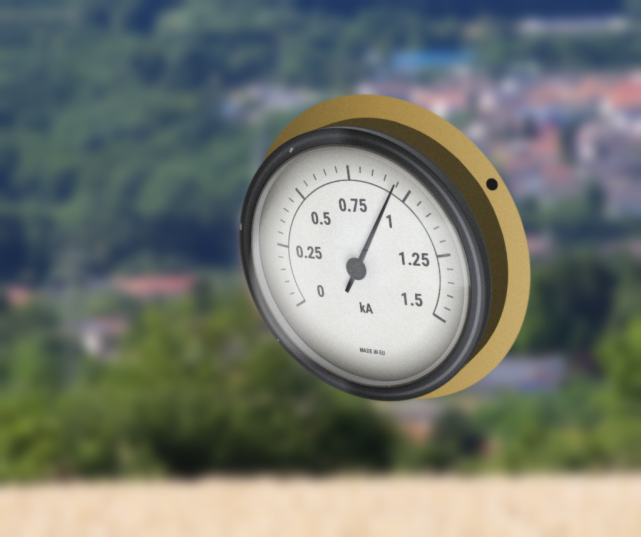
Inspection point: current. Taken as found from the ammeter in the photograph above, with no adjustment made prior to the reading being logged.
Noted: 0.95 kA
